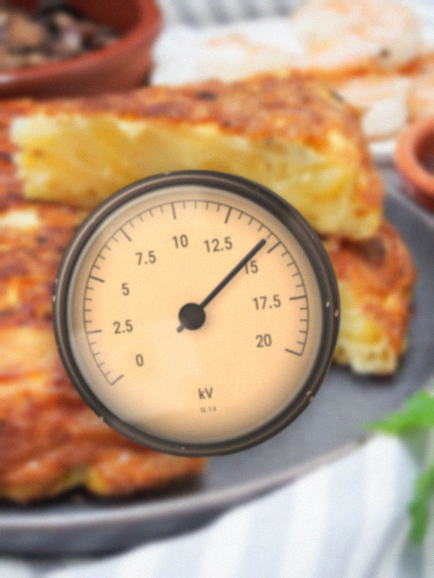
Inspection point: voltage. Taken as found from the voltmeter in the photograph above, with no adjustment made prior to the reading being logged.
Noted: 14.5 kV
